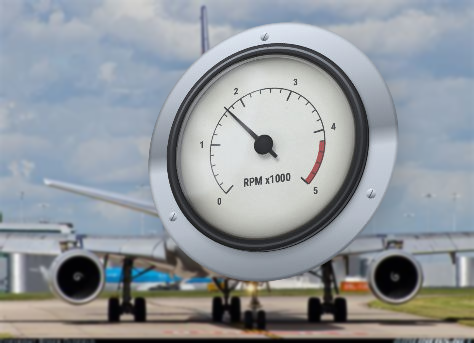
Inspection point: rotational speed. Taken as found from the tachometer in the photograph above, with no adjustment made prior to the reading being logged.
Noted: 1700 rpm
